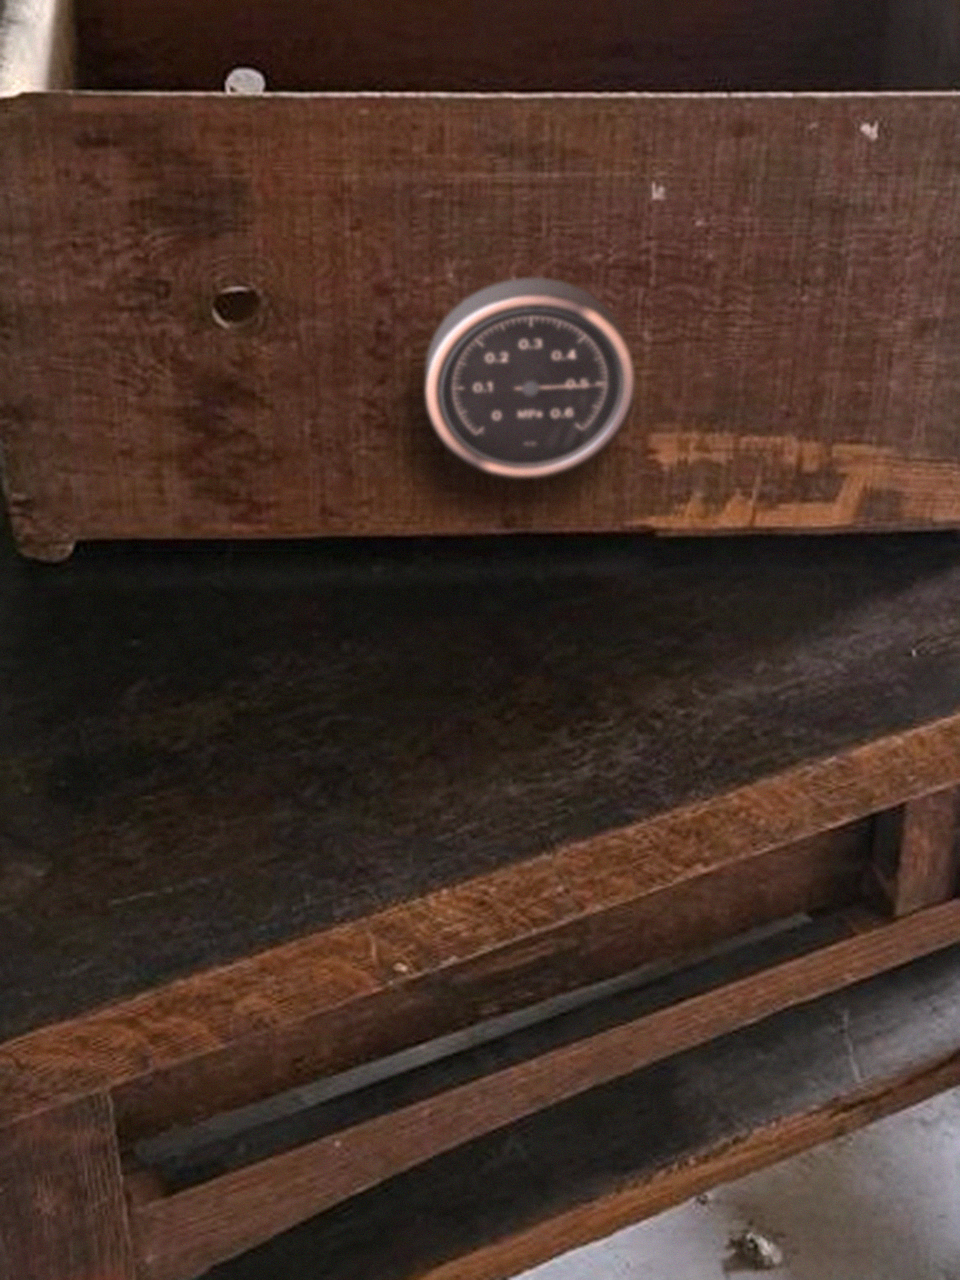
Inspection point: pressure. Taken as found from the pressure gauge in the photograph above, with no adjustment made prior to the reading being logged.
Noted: 0.5 MPa
